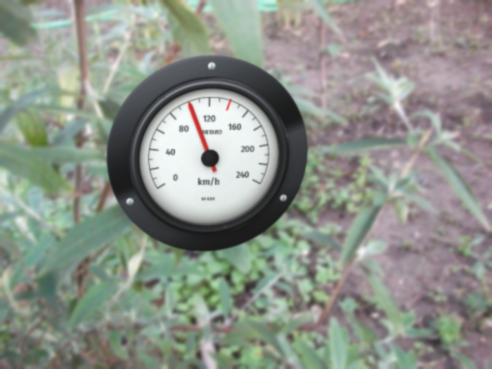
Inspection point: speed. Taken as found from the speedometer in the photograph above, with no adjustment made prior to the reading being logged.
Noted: 100 km/h
